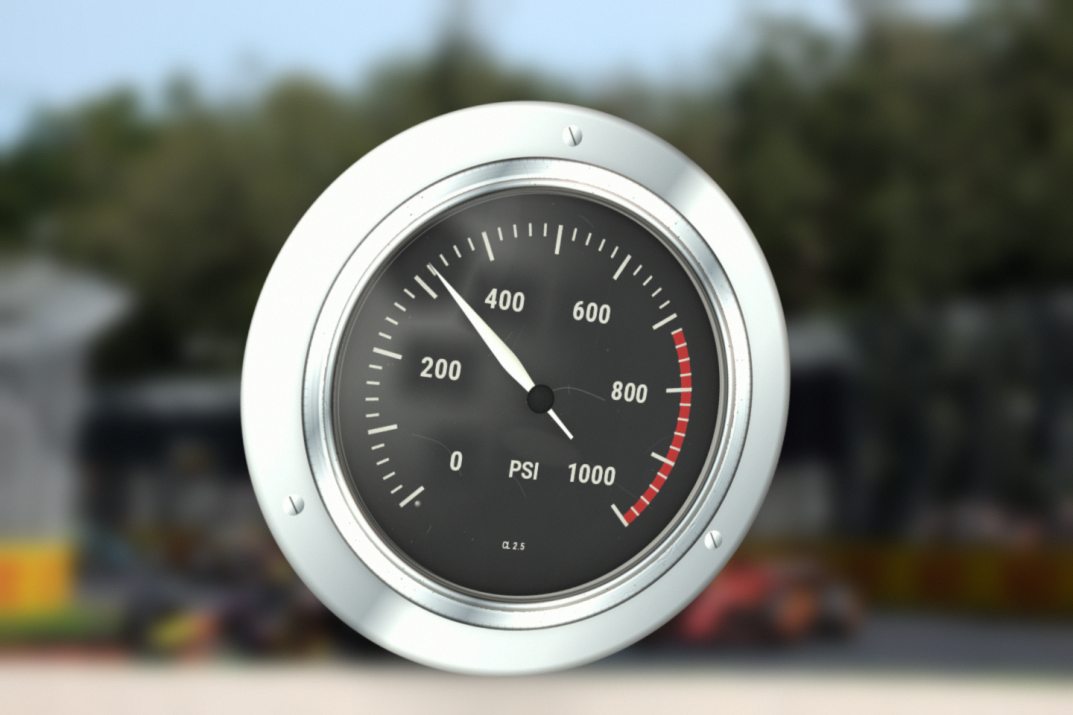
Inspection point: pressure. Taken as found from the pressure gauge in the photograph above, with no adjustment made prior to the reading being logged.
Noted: 320 psi
